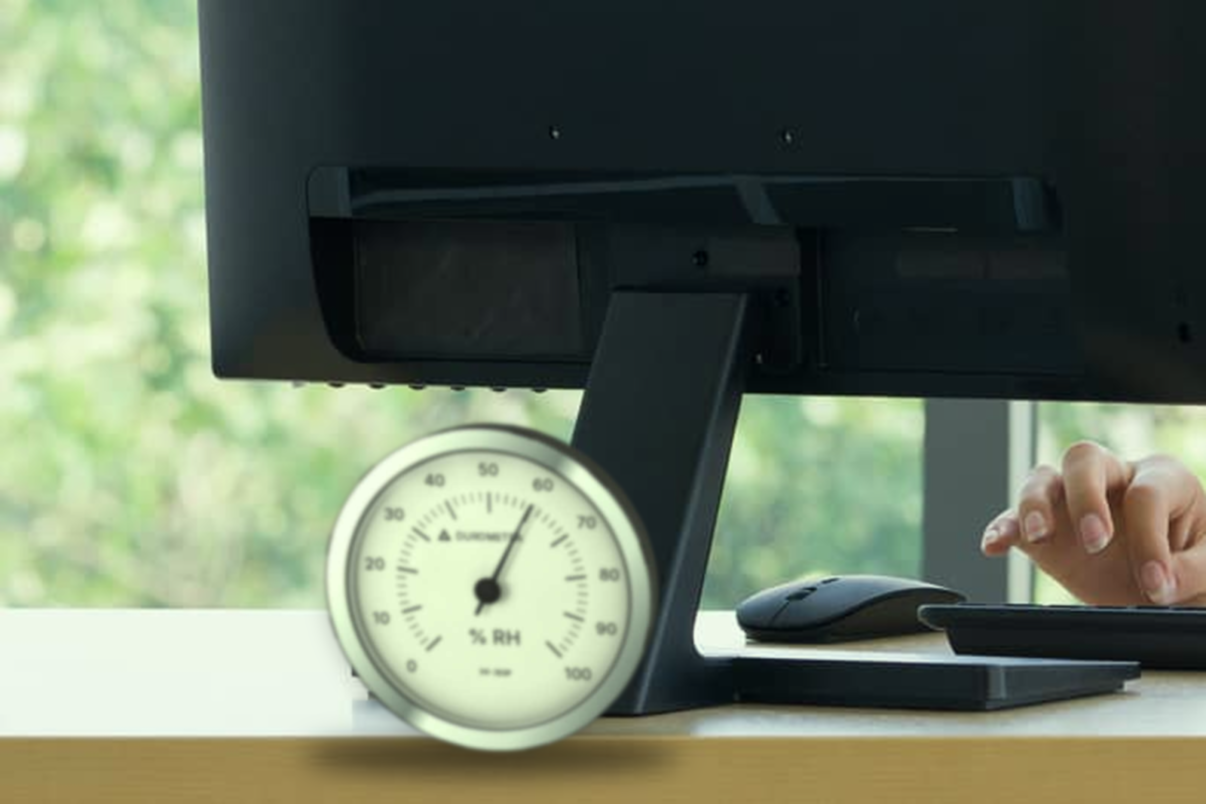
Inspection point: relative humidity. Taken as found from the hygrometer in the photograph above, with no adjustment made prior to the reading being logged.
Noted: 60 %
